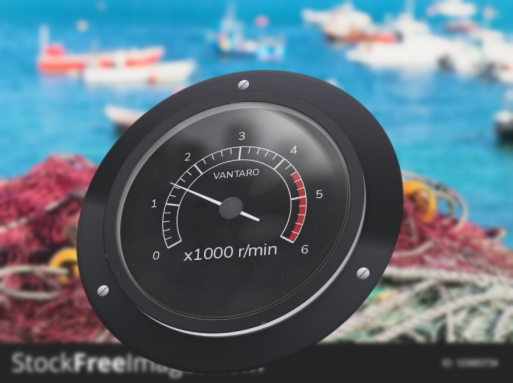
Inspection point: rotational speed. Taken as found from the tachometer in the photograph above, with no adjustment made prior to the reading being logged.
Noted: 1400 rpm
